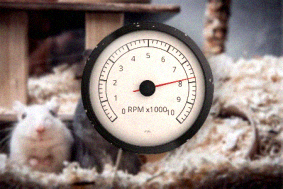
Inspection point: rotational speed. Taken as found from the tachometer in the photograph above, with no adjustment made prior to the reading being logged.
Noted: 7800 rpm
